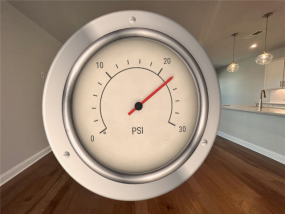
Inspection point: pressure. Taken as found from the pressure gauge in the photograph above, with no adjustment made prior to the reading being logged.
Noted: 22 psi
